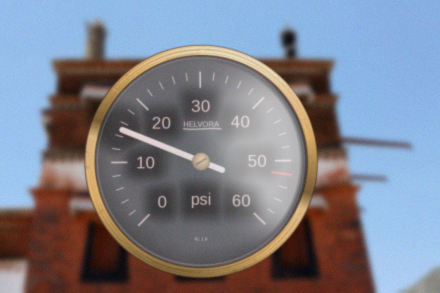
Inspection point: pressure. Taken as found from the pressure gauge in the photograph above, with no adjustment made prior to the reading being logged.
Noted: 15 psi
